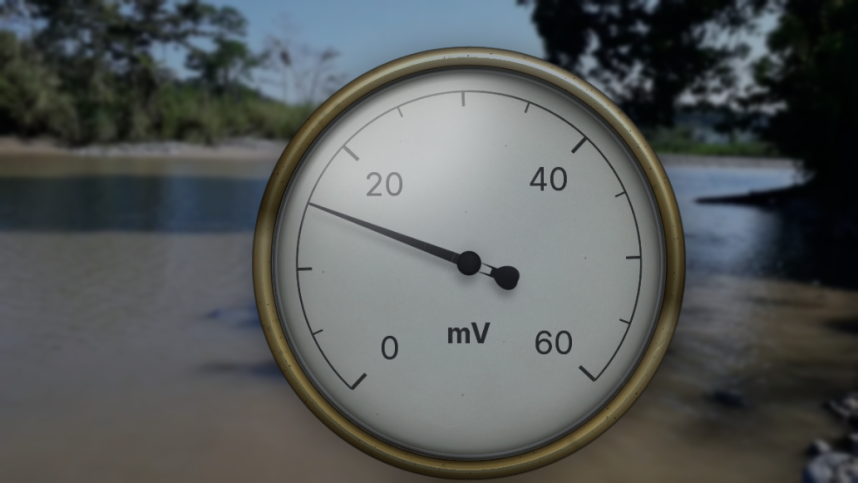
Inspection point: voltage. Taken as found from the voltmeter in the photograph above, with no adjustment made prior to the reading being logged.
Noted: 15 mV
